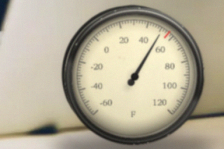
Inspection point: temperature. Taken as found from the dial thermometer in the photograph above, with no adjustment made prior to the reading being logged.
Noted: 50 °F
